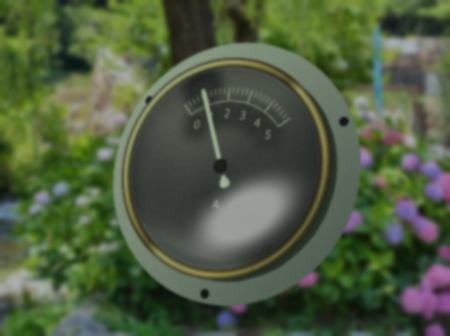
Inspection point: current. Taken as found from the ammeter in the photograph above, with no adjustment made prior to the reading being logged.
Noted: 1 A
